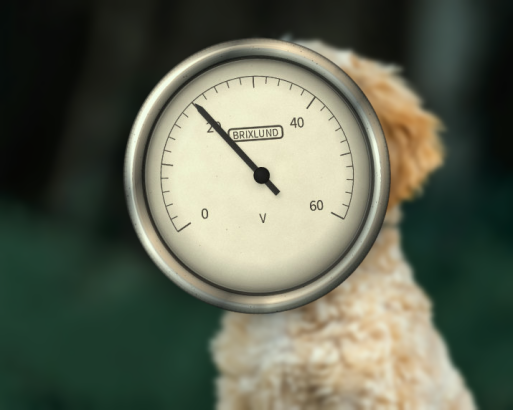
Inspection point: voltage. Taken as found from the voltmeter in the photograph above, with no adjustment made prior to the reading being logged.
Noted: 20 V
